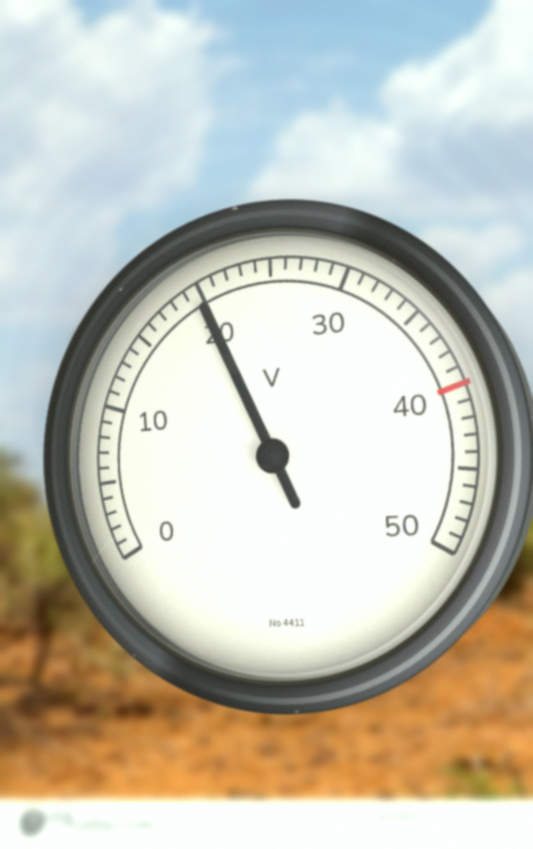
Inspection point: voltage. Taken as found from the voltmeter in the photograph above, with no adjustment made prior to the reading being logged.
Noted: 20 V
